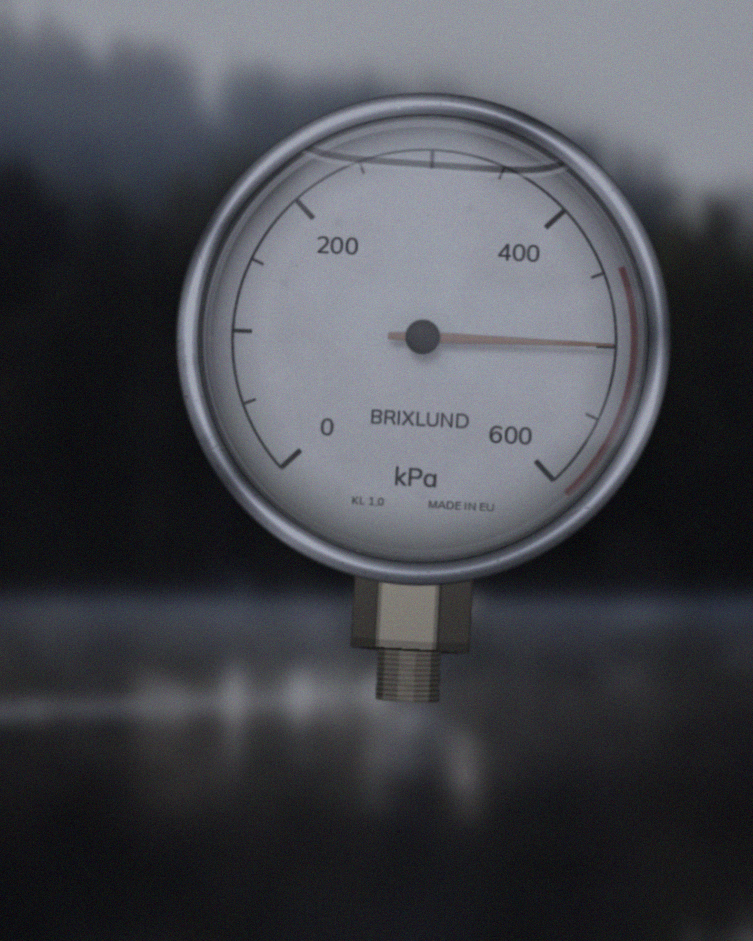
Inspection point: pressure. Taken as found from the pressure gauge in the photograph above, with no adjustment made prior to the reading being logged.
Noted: 500 kPa
